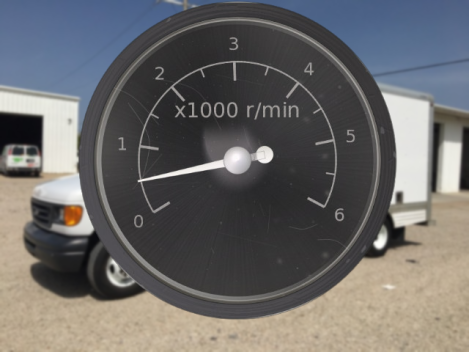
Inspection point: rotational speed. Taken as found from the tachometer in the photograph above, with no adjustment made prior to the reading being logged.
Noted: 500 rpm
